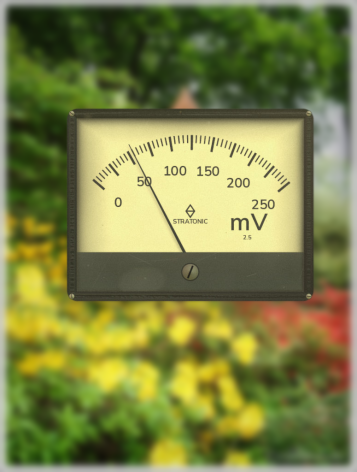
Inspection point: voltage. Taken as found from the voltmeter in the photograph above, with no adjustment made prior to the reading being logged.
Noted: 55 mV
